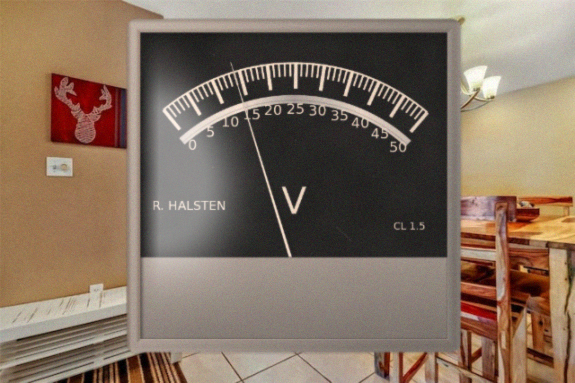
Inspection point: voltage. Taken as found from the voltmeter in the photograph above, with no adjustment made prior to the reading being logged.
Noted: 14 V
